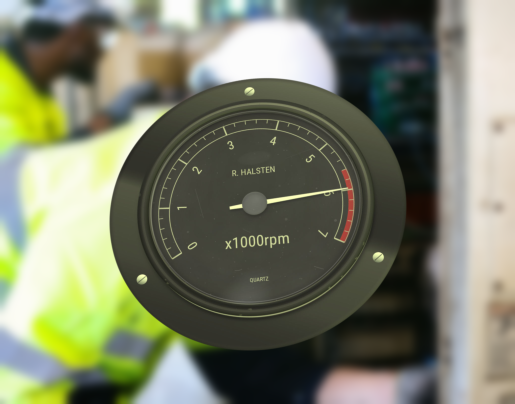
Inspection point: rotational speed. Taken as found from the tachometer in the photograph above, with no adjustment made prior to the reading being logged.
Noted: 6000 rpm
